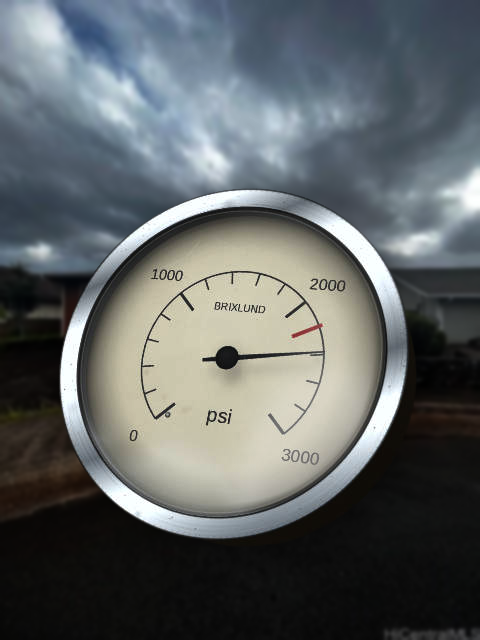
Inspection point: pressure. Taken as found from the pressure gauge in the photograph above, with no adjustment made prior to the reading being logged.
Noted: 2400 psi
